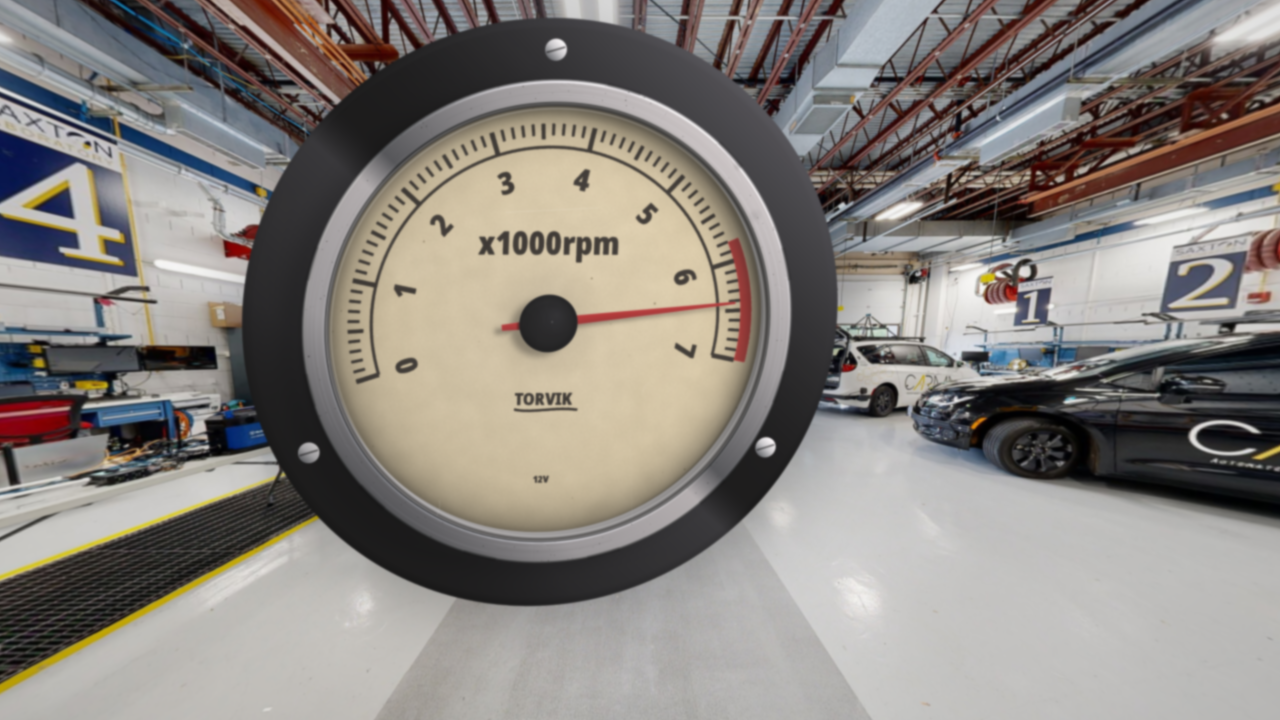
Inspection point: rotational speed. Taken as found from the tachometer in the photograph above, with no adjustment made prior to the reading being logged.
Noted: 6400 rpm
